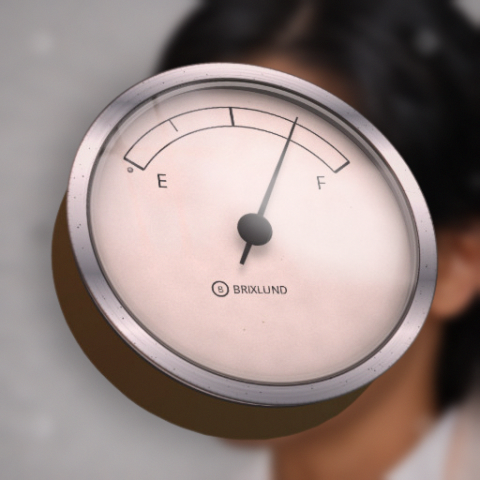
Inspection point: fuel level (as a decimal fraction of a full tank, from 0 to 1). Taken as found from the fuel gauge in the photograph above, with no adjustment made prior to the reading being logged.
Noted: 0.75
